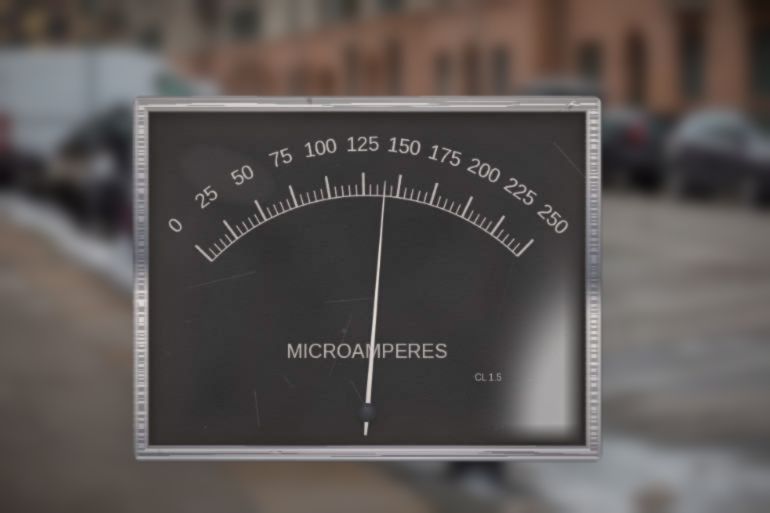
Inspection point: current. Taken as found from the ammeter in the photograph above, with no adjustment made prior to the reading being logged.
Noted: 140 µA
